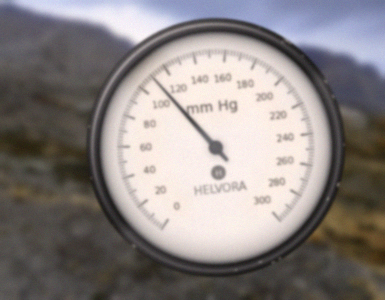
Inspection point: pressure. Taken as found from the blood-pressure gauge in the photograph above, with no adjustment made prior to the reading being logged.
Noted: 110 mmHg
